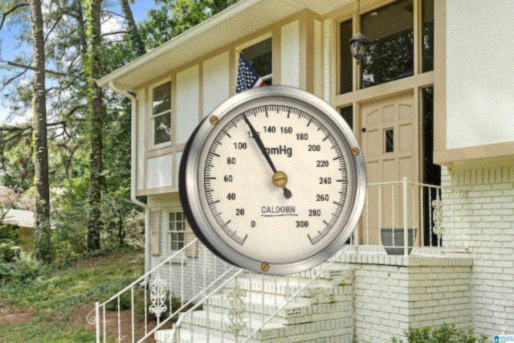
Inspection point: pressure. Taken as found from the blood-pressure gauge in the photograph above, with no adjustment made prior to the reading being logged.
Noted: 120 mmHg
